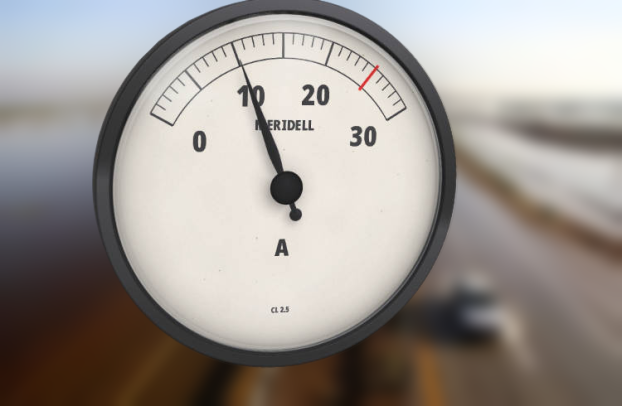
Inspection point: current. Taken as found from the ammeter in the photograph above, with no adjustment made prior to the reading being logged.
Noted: 10 A
